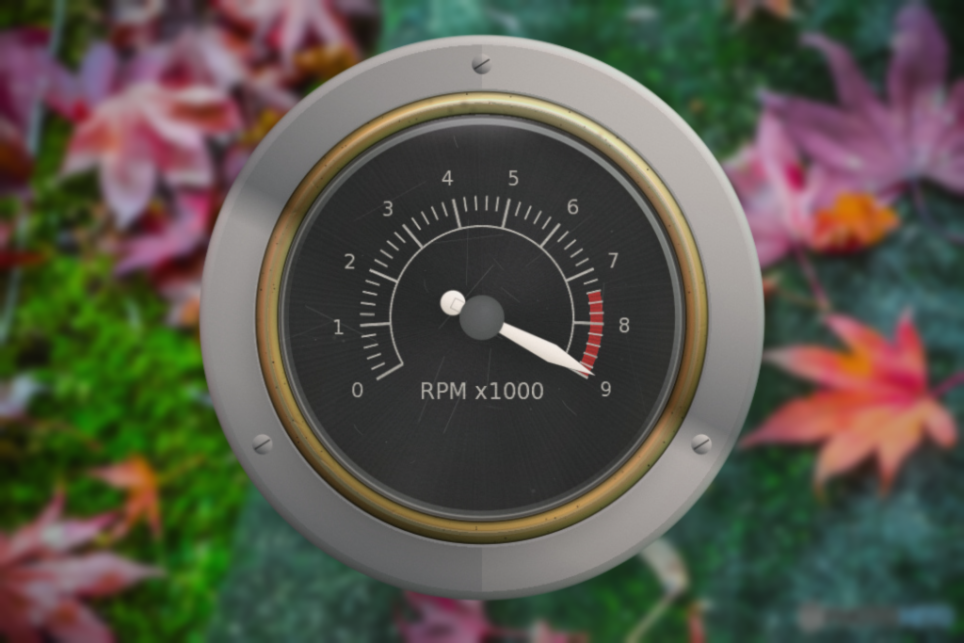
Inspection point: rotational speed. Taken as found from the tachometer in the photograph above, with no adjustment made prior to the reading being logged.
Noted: 8900 rpm
